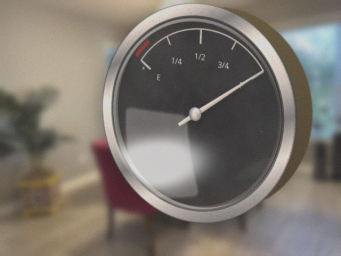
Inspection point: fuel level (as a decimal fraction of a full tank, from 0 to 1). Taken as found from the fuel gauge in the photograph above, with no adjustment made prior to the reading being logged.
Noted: 1
